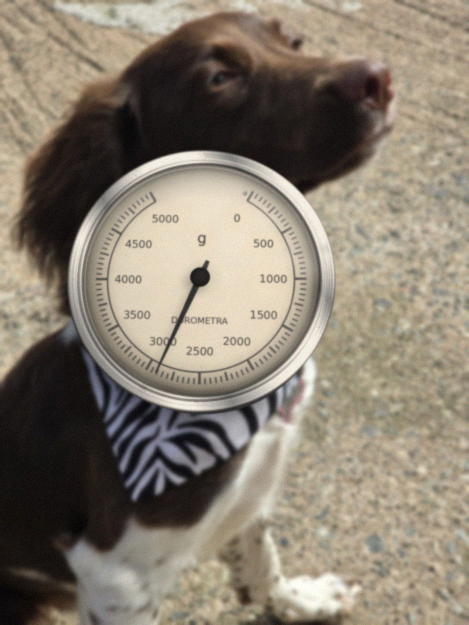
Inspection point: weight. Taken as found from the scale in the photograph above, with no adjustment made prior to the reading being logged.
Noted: 2900 g
